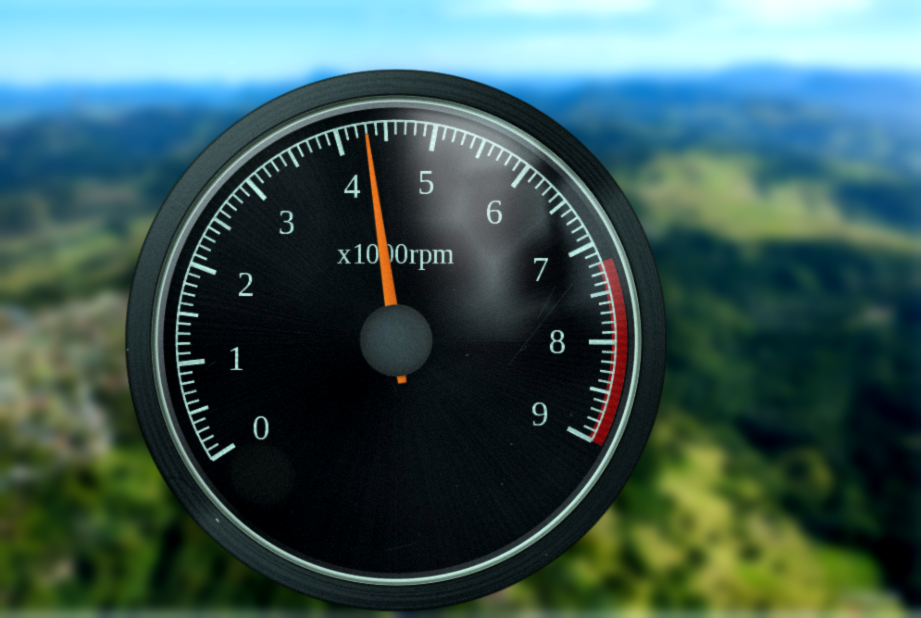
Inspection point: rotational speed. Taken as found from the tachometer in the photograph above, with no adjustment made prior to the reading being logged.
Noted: 4300 rpm
